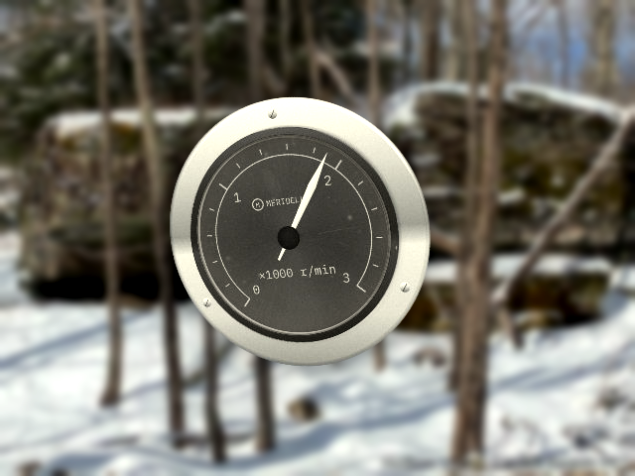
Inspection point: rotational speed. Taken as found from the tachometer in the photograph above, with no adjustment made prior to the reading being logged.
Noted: 1900 rpm
